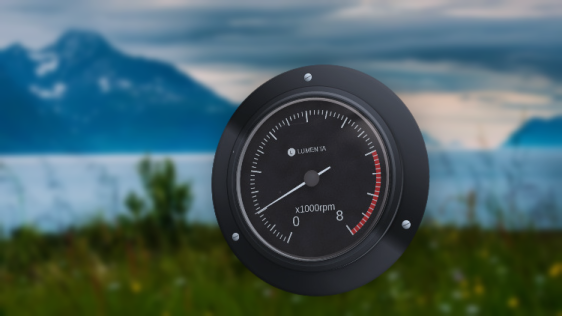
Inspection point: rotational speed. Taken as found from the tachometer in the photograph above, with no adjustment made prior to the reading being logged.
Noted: 1000 rpm
